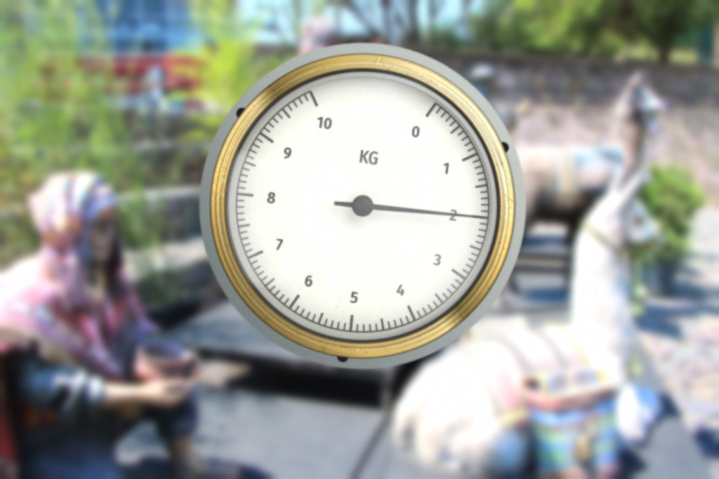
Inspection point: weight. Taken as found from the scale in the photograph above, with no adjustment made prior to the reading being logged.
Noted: 2 kg
